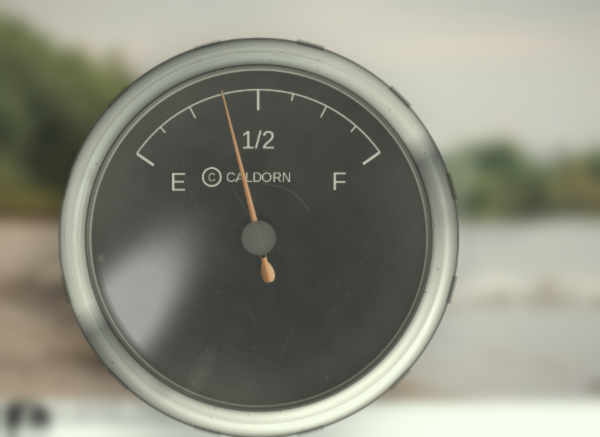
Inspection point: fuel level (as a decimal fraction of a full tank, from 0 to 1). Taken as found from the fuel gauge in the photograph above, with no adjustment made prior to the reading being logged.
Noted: 0.375
